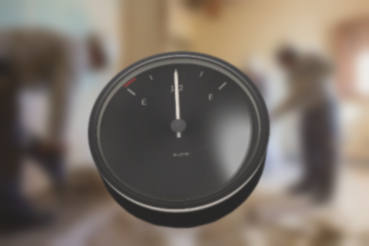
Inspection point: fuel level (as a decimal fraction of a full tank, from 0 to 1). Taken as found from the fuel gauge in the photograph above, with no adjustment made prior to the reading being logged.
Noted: 0.5
